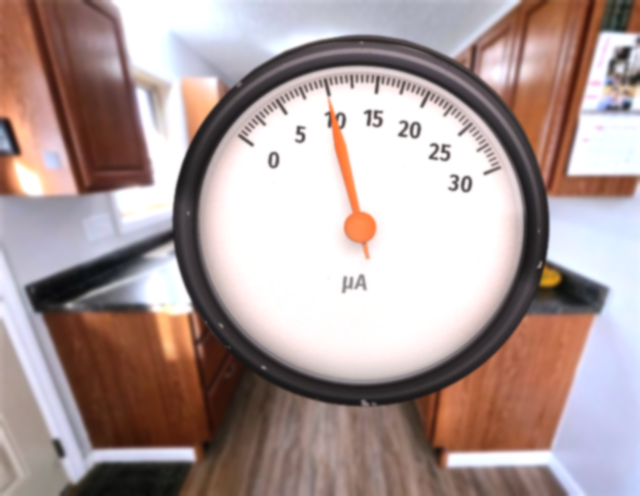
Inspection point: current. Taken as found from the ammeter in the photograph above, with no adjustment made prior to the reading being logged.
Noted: 10 µA
